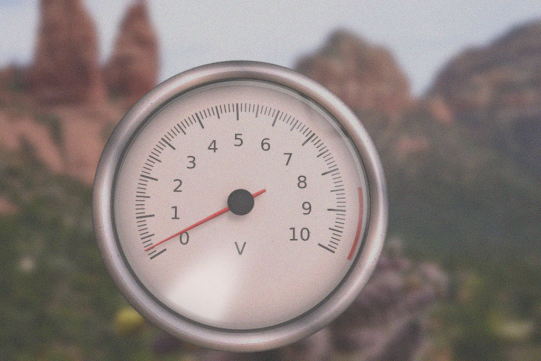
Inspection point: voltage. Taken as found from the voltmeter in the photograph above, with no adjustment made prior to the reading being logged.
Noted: 0.2 V
